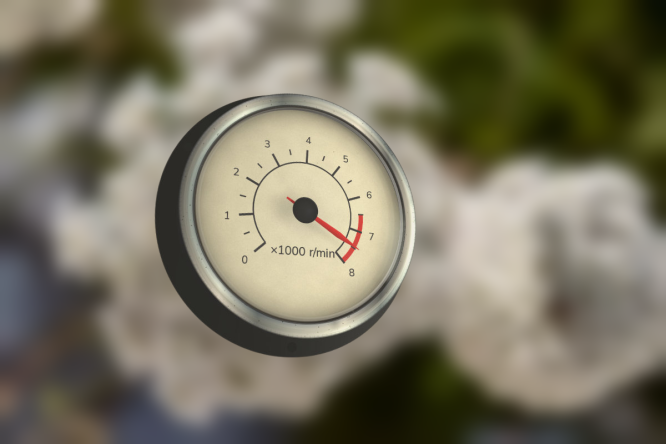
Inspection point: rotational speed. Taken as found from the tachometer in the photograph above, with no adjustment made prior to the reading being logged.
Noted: 7500 rpm
